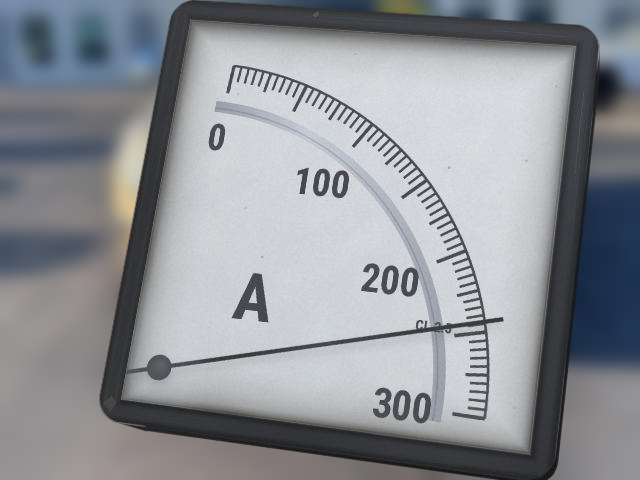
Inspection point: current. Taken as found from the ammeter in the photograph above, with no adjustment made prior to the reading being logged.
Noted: 245 A
